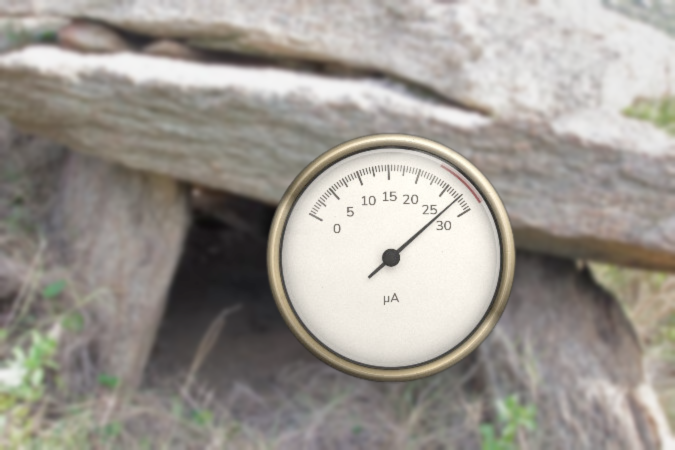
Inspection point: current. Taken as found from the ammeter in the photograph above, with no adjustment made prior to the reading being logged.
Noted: 27.5 µA
